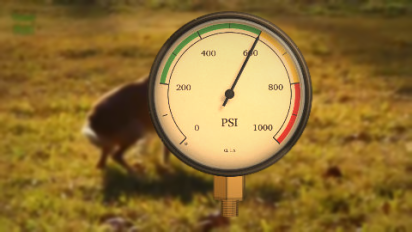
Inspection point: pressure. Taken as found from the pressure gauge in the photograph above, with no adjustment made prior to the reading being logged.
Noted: 600 psi
